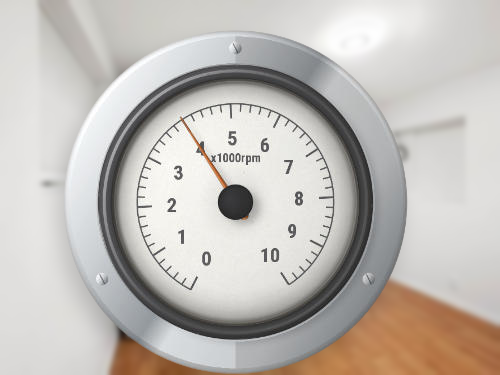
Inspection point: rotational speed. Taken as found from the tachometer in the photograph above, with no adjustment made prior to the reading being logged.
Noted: 4000 rpm
